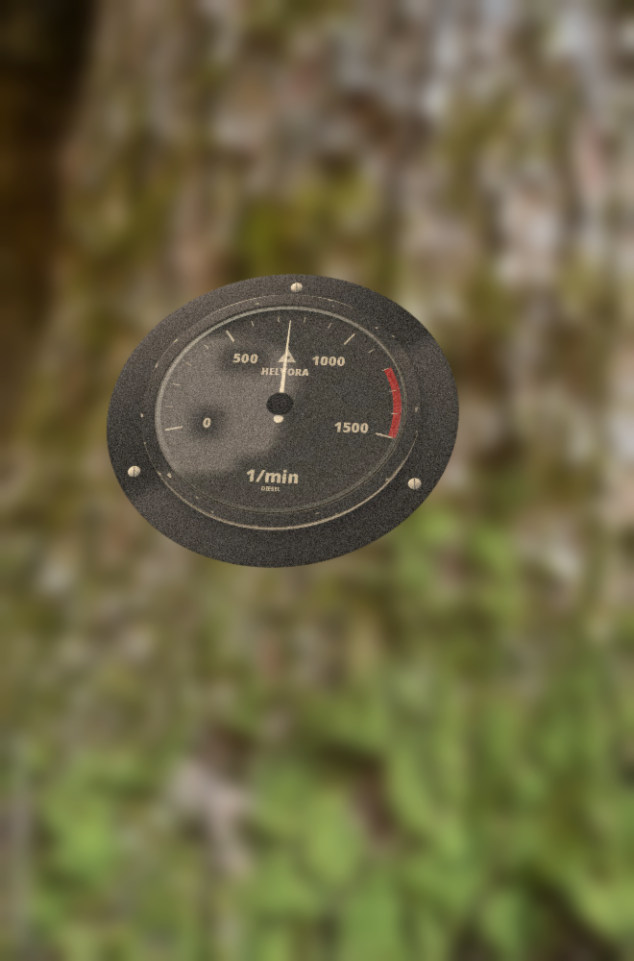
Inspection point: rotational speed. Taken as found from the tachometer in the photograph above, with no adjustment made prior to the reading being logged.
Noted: 750 rpm
